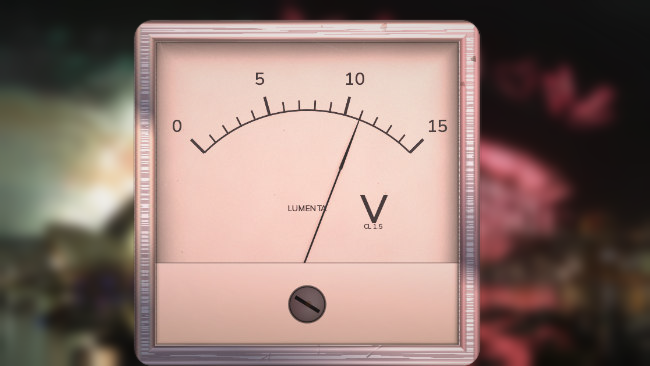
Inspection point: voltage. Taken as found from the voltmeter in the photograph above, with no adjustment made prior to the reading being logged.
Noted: 11 V
